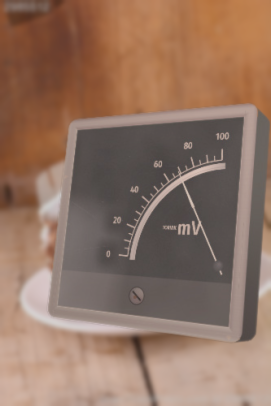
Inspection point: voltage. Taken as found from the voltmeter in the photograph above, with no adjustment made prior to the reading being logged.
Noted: 70 mV
